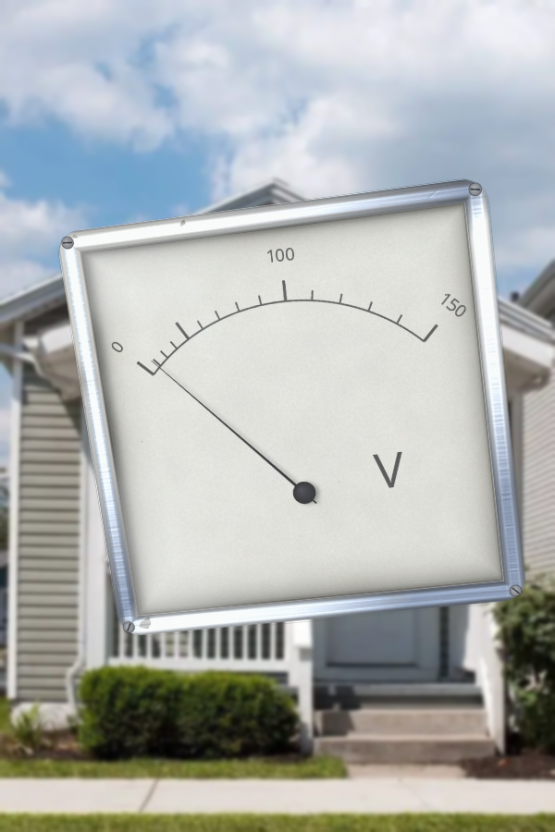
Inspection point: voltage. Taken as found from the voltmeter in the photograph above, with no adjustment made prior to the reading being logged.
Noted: 20 V
